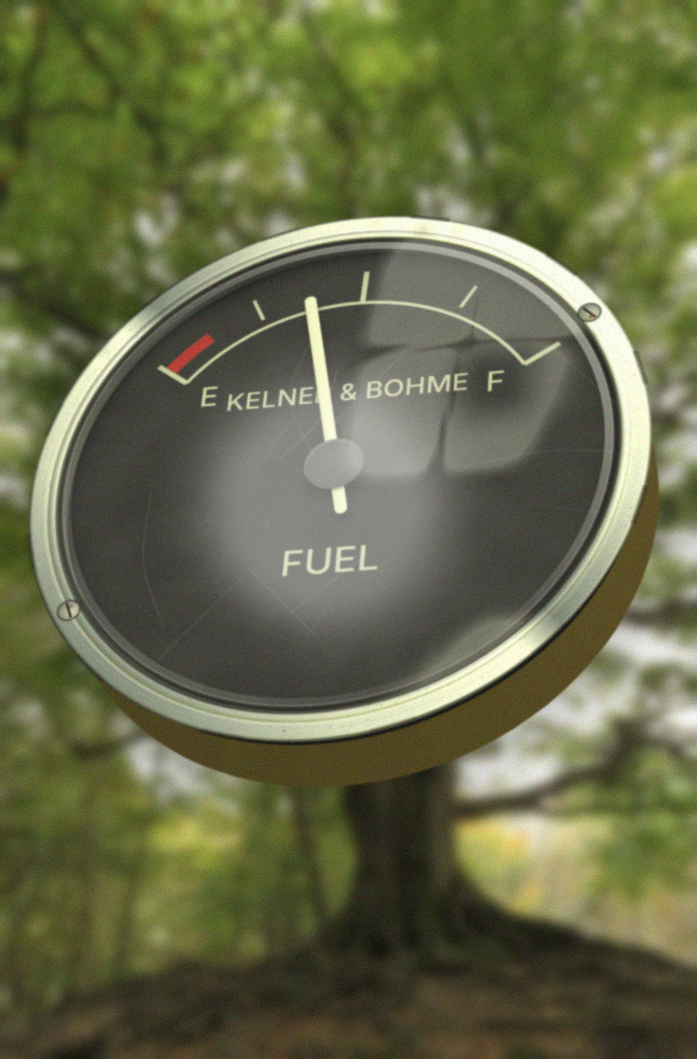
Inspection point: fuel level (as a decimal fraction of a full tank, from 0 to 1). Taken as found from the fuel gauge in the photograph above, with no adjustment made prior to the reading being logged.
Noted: 0.375
